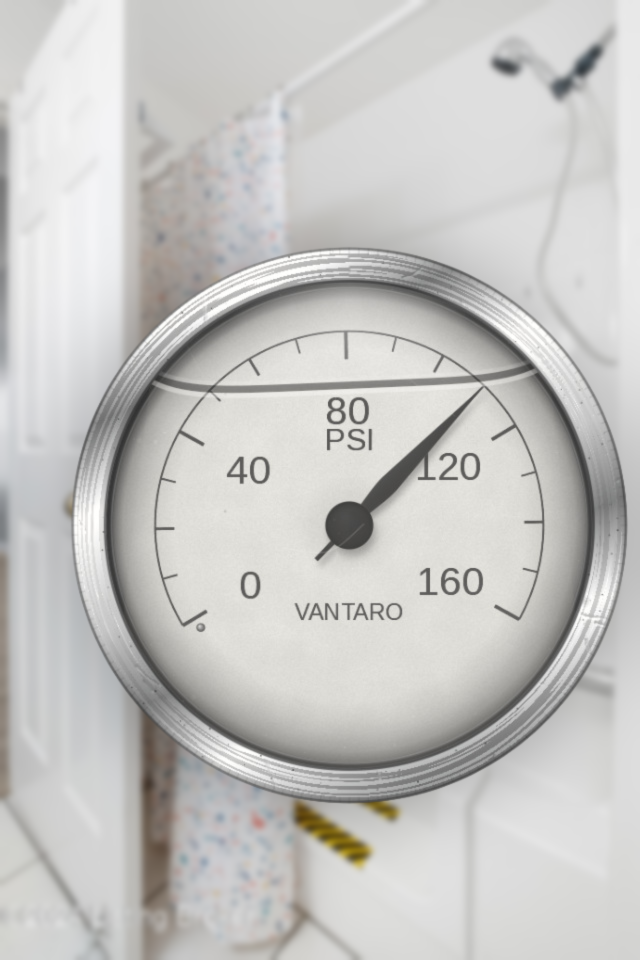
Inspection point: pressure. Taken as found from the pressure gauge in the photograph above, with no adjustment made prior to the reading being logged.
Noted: 110 psi
